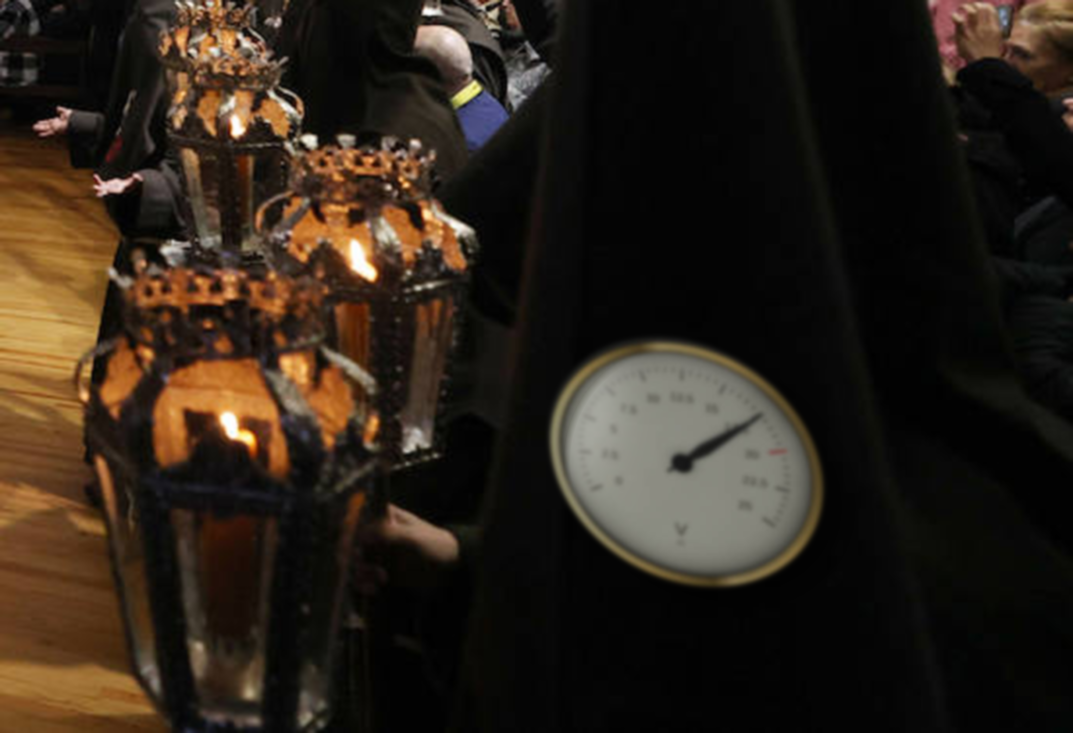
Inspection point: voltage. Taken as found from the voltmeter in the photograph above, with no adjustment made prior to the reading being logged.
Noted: 17.5 V
